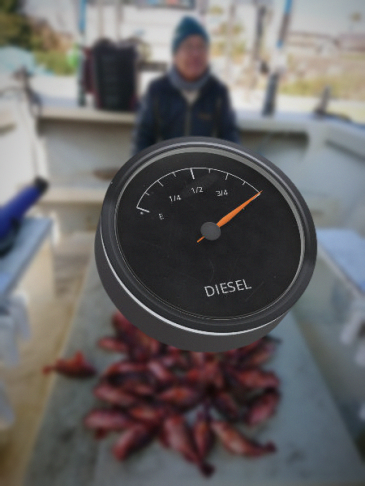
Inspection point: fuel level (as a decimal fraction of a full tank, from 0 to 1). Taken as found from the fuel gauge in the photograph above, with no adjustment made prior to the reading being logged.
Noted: 1
